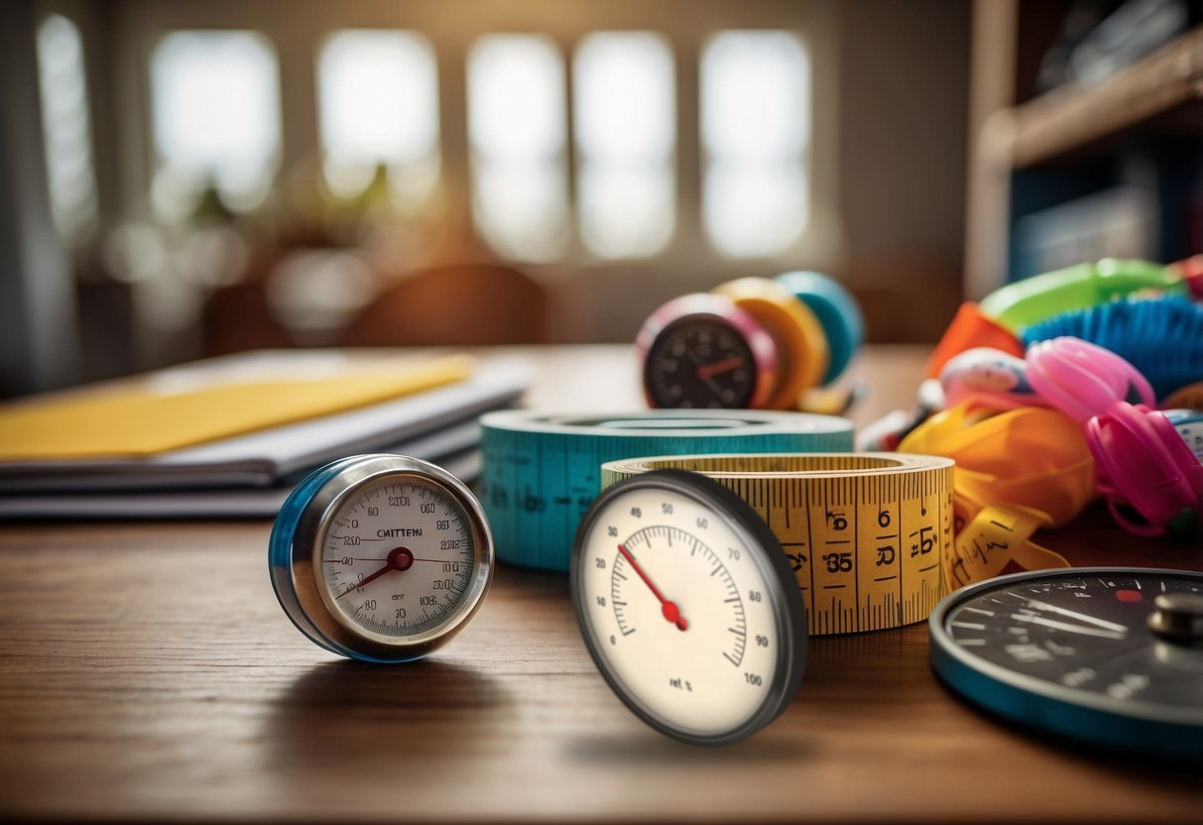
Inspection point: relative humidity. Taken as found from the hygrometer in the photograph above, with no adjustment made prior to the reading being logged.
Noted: 30 %
